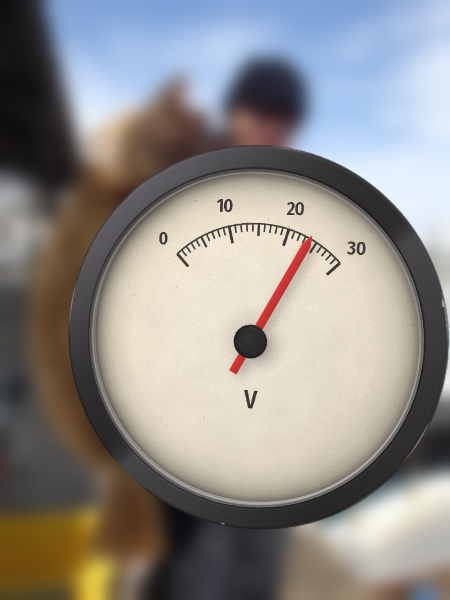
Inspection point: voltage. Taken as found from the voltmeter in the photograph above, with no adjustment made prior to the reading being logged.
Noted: 24 V
